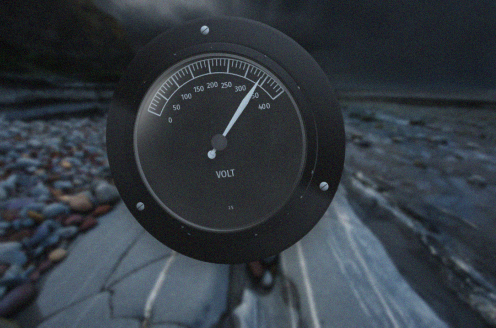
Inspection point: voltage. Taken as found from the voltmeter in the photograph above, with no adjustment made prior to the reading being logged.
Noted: 340 V
